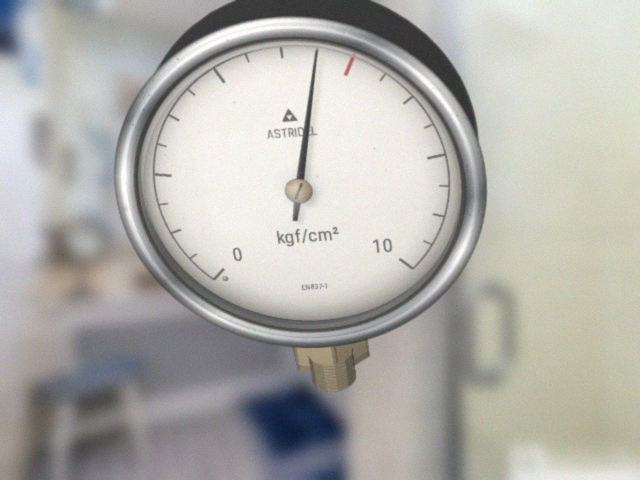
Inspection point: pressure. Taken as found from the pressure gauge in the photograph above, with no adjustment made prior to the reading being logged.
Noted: 5.5 kg/cm²
